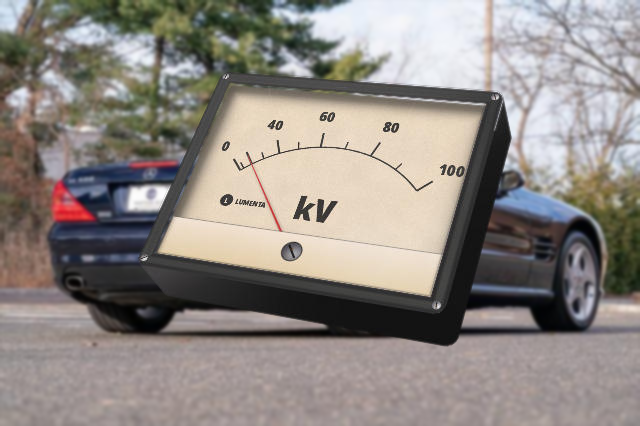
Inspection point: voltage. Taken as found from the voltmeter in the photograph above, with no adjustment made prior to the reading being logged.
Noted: 20 kV
